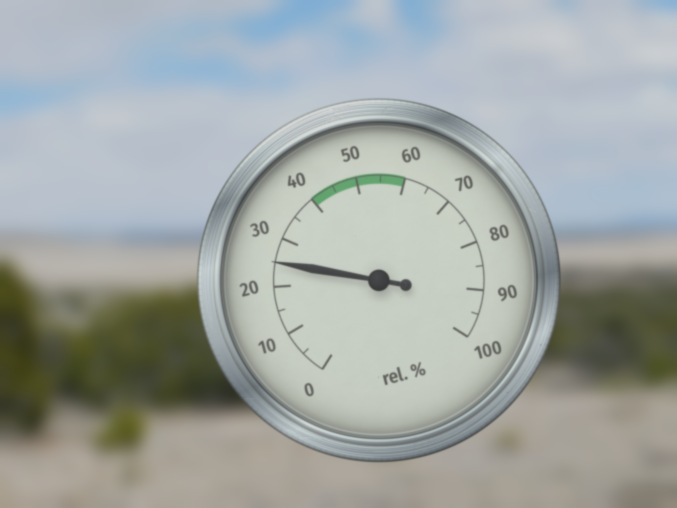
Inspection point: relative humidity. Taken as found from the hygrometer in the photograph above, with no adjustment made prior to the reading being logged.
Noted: 25 %
